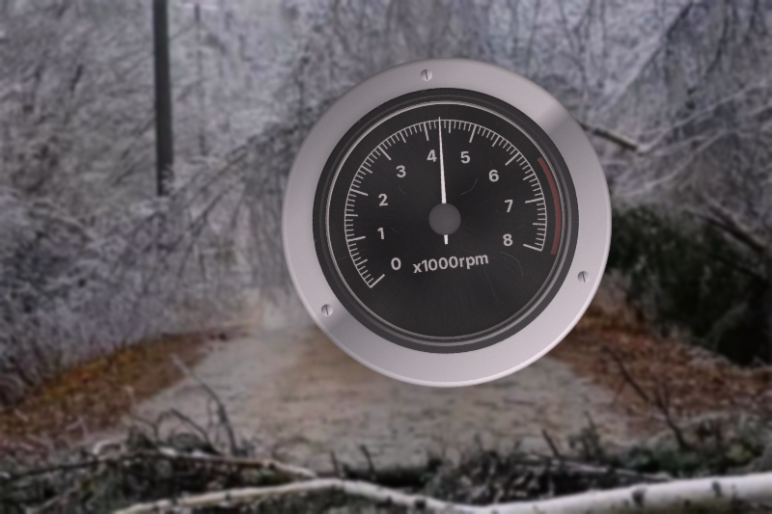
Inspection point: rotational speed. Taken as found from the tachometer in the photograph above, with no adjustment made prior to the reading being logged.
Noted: 4300 rpm
